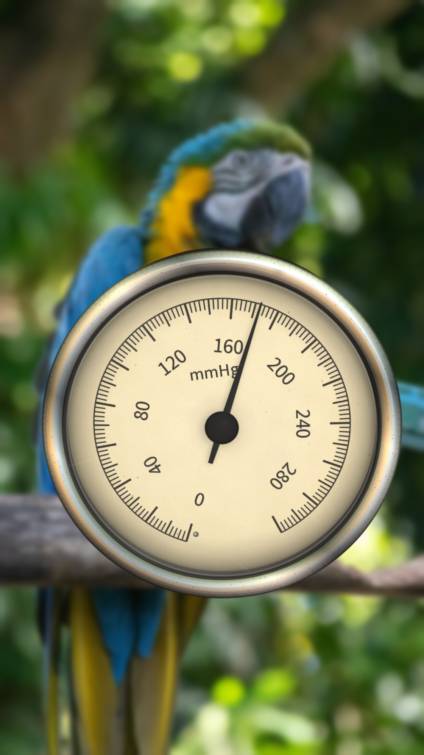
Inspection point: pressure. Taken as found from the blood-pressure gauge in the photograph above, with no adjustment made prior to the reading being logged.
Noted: 172 mmHg
